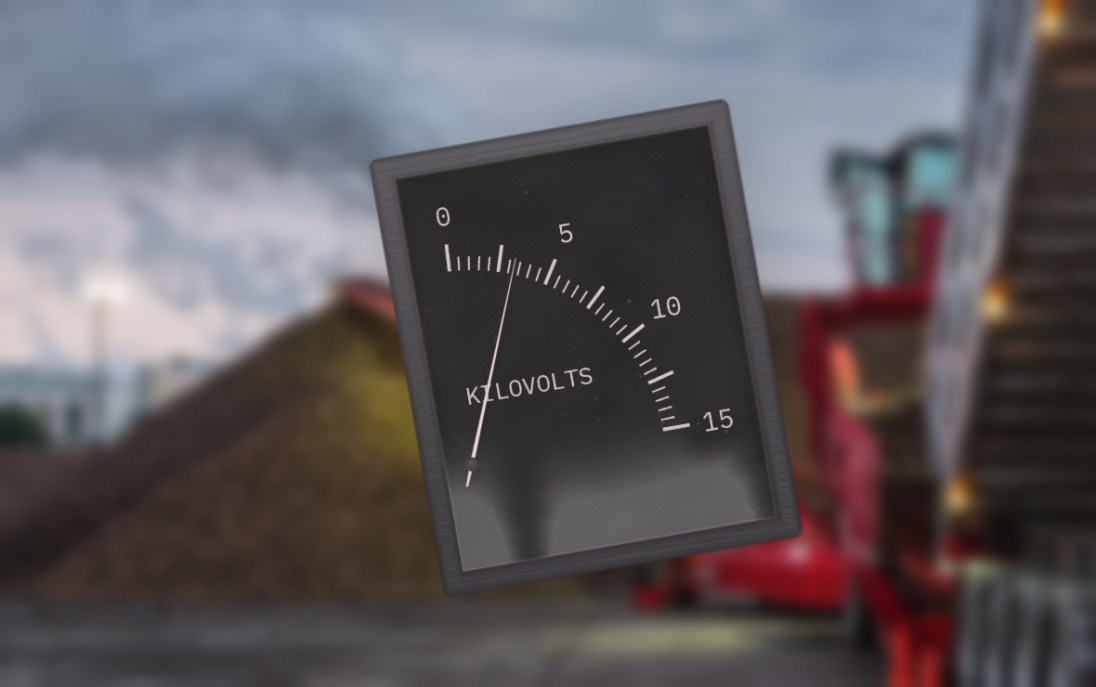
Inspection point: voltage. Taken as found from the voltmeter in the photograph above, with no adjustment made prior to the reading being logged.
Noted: 3.25 kV
